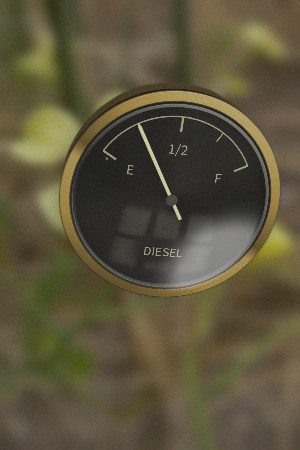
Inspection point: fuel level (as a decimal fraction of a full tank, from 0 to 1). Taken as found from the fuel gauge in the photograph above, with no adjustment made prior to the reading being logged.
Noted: 0.25
